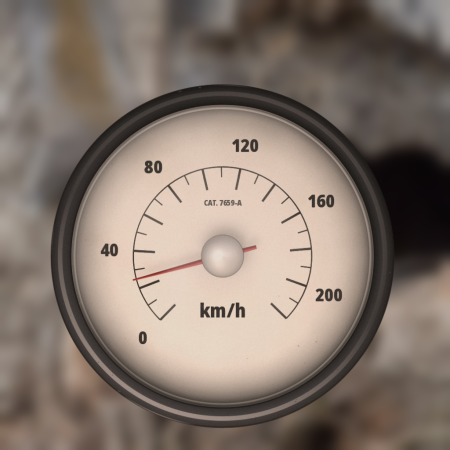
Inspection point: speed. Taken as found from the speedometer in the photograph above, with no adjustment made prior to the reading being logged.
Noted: 25 km/h
